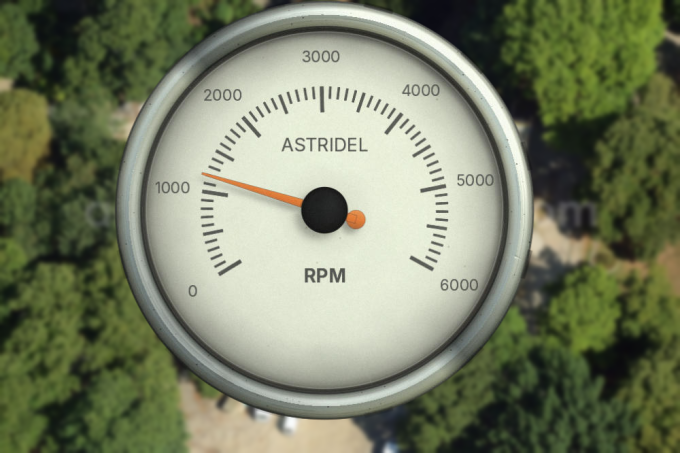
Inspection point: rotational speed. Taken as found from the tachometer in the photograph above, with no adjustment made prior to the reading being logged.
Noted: 1200 rpm
